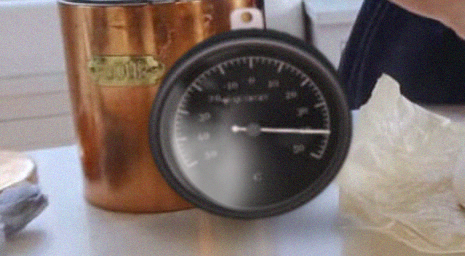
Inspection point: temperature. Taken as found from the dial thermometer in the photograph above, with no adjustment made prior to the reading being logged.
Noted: 40 °C
